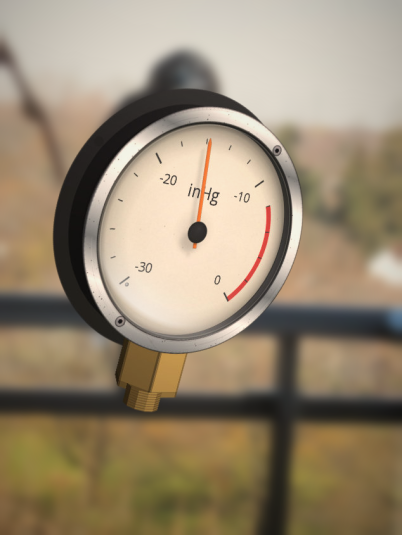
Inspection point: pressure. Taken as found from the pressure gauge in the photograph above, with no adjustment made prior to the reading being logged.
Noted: -16 inHg
